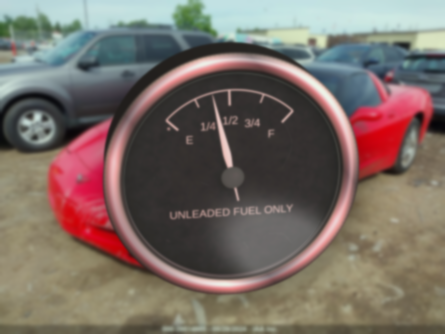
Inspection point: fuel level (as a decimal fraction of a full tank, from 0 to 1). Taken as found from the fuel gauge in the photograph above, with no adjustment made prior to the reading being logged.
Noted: 0.375
